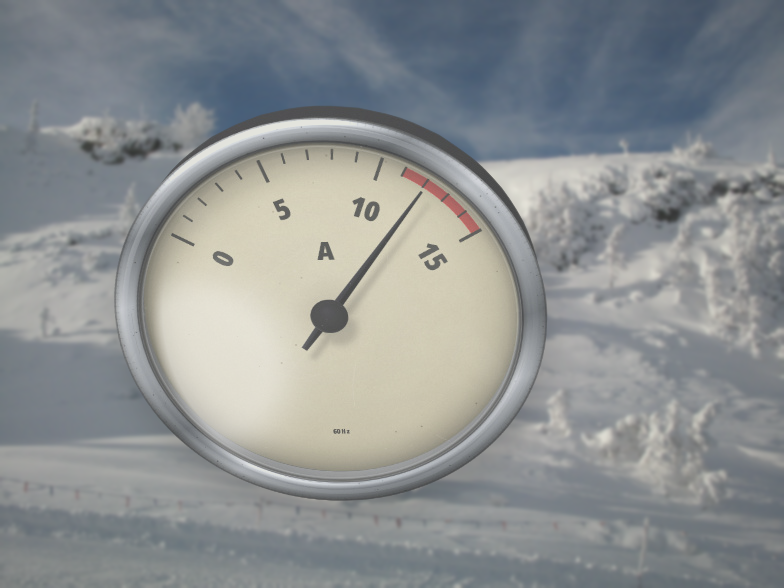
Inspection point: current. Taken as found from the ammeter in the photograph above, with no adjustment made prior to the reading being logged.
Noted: 12 A
